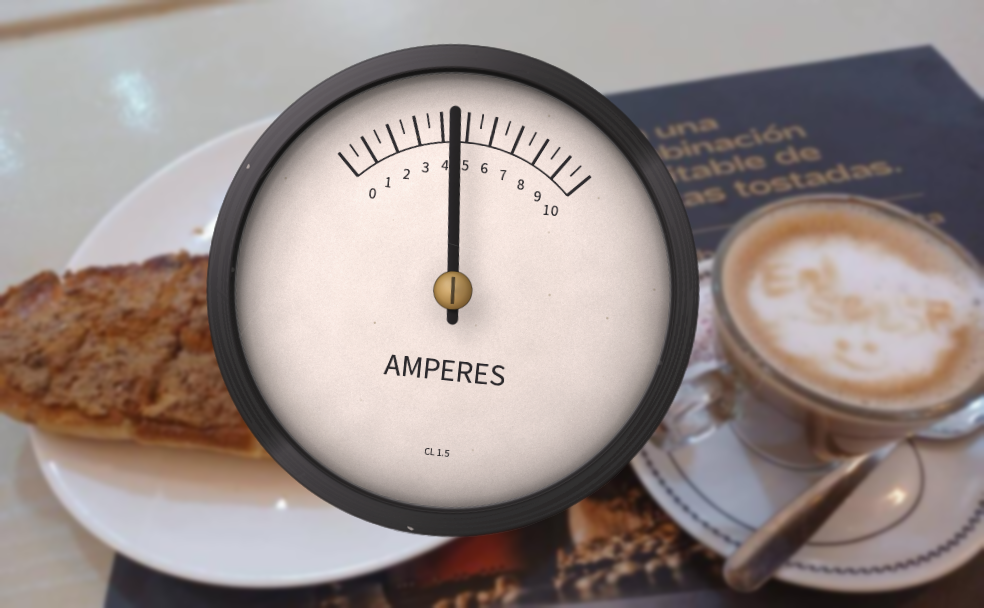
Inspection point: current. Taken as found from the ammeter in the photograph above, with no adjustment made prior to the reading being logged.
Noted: 4.5 A
